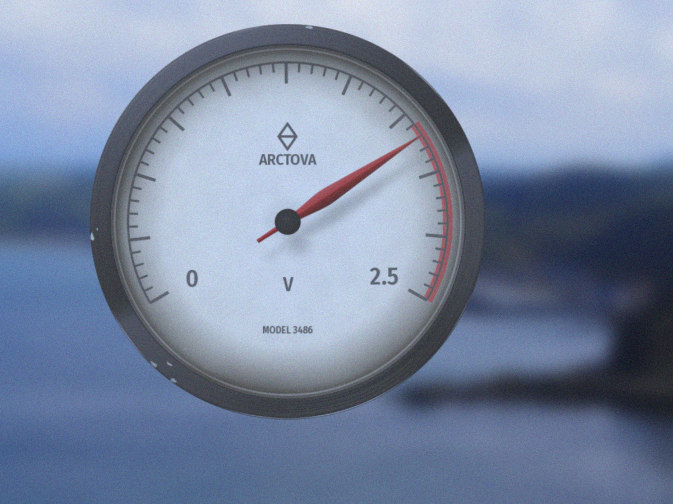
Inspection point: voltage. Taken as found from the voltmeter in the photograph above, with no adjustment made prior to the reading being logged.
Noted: 1.85 V
